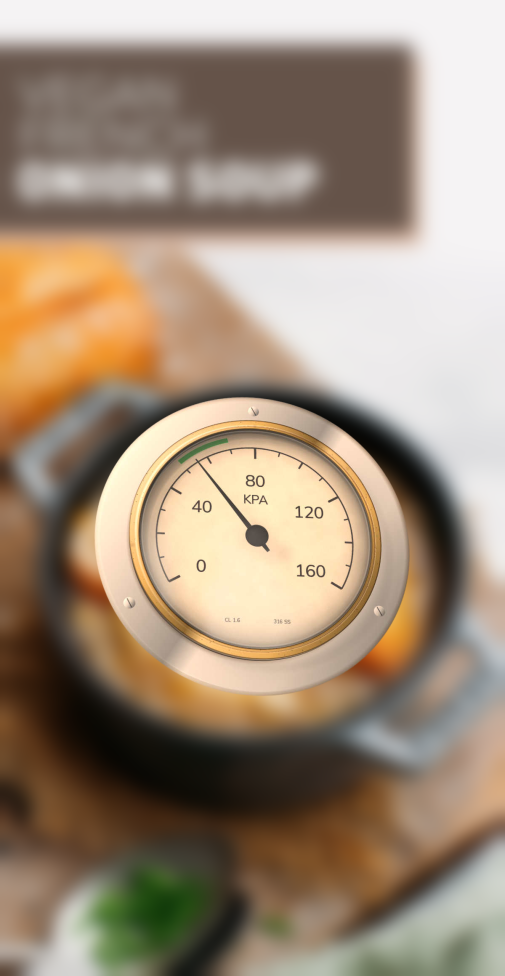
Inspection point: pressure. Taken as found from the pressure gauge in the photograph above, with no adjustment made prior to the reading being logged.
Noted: 55 kPa
